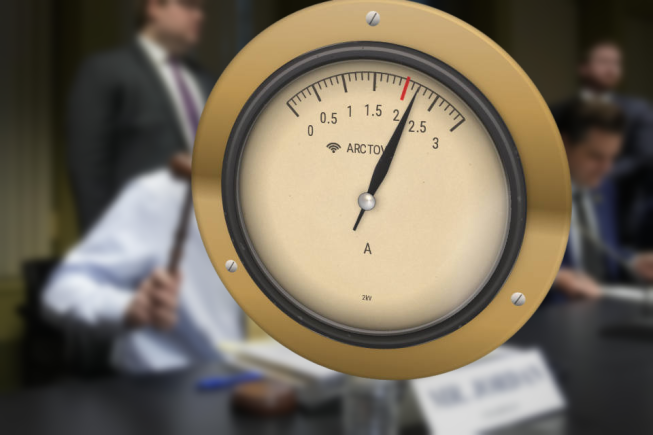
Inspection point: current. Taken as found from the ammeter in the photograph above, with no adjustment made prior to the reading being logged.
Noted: 2.2 A
